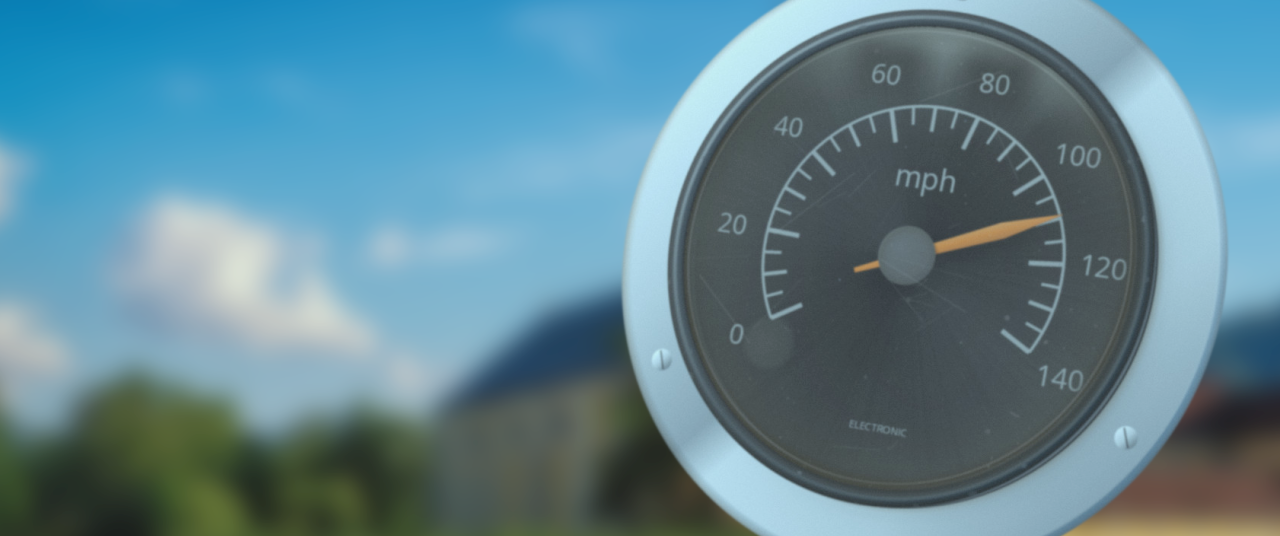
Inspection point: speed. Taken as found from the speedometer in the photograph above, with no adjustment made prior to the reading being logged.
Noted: 110 mph
